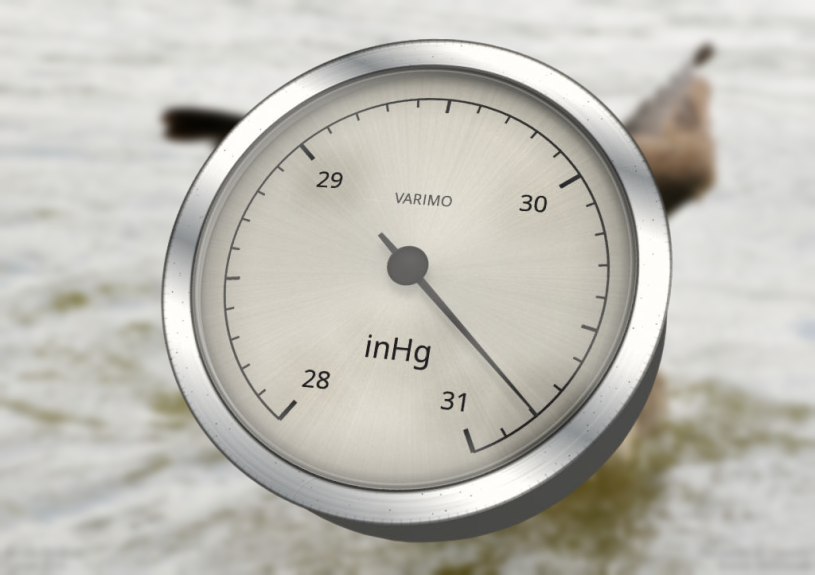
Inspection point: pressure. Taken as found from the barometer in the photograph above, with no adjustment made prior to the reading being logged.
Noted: 30.8 inHg
